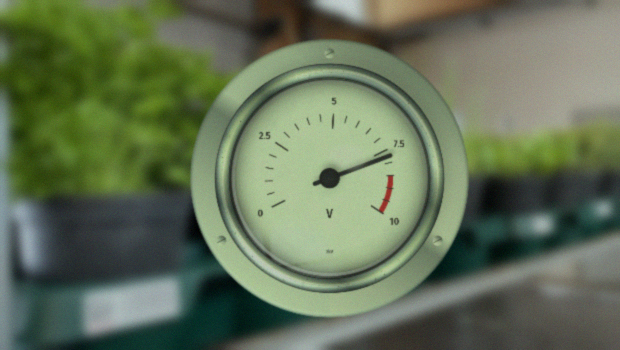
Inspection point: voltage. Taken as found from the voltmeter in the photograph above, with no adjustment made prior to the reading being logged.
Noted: 7.75 V
